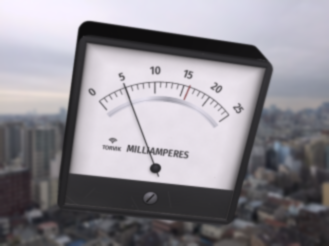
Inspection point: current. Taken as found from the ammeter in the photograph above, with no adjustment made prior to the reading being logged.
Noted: 5 mA
